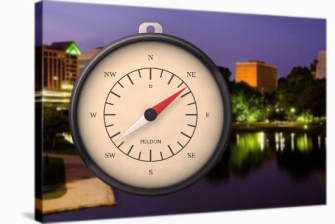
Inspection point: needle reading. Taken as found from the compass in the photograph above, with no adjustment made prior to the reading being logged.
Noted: 52.5 °
